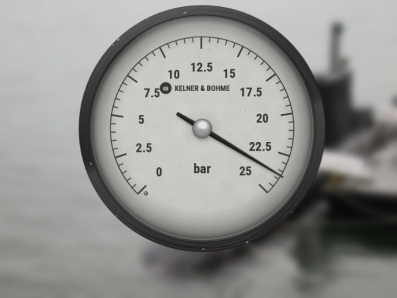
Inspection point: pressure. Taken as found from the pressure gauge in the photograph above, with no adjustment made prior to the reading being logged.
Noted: 23.75 bar
